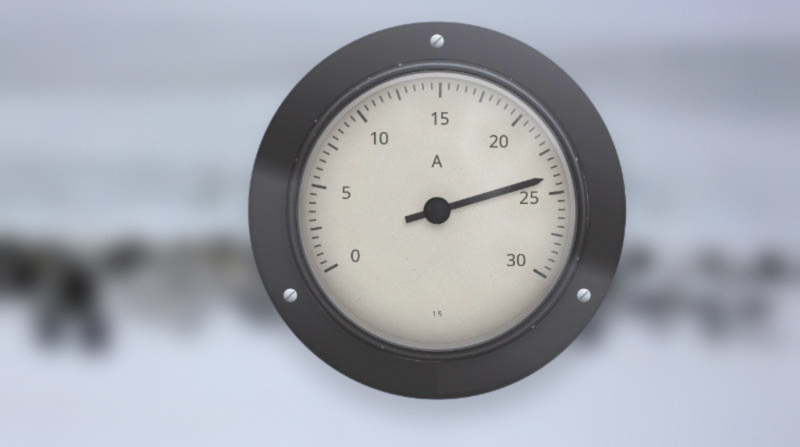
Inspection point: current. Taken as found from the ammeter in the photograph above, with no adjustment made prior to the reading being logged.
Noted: 24 A
